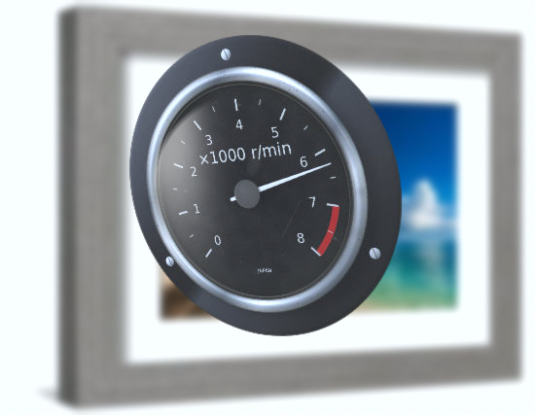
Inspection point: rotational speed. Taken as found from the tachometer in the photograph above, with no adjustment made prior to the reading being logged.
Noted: 6250 rpm
